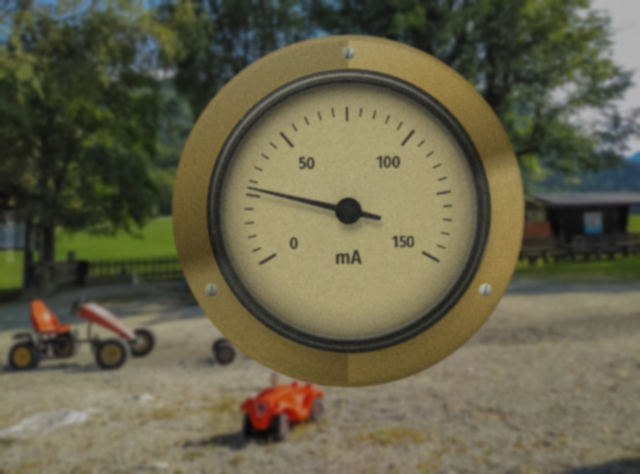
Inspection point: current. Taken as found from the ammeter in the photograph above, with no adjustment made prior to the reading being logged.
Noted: 27.5 mA
